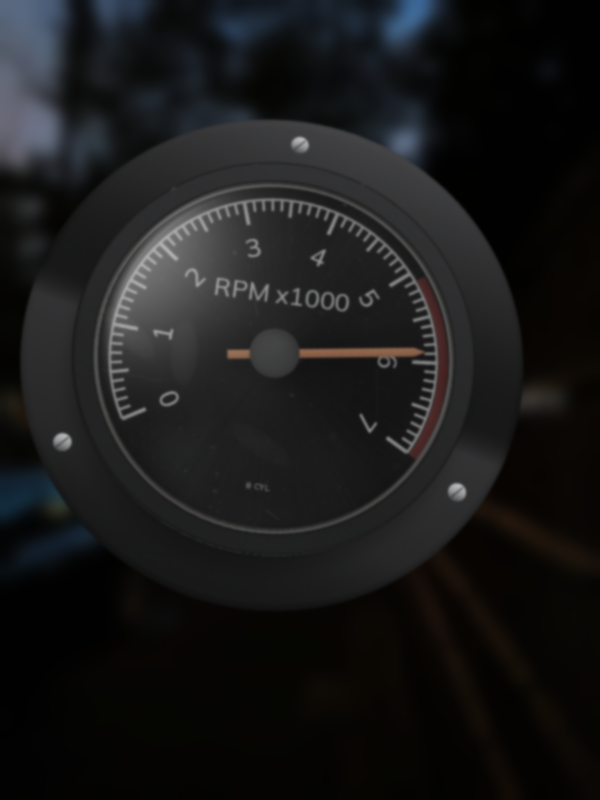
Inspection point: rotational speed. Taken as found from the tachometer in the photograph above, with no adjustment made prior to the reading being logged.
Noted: 5900 rpm
